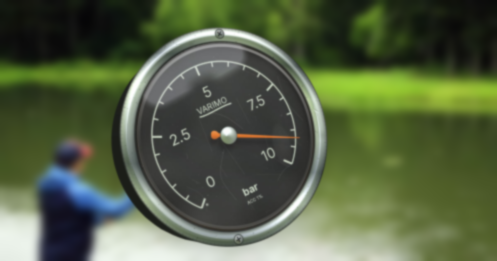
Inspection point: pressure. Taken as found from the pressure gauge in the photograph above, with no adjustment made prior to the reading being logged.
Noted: 9.25 bar
